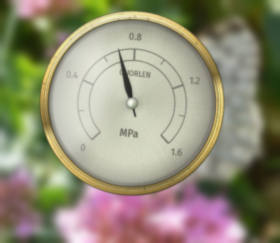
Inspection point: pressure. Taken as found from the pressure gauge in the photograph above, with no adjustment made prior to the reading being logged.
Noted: 0.7 MPa
